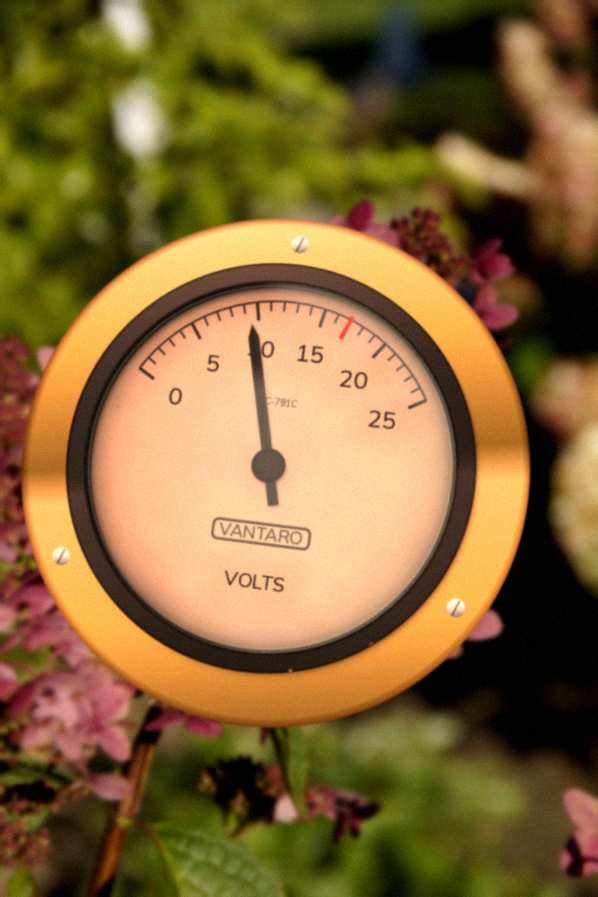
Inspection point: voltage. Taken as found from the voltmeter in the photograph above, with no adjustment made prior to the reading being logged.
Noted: 9.5 V
